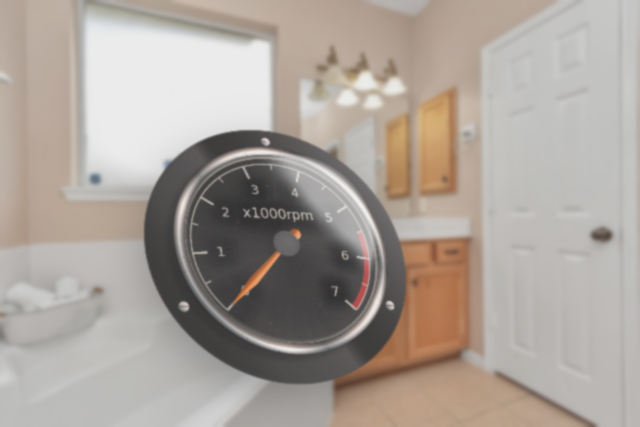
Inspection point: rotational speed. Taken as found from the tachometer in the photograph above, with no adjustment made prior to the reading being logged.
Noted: 0 rpm
